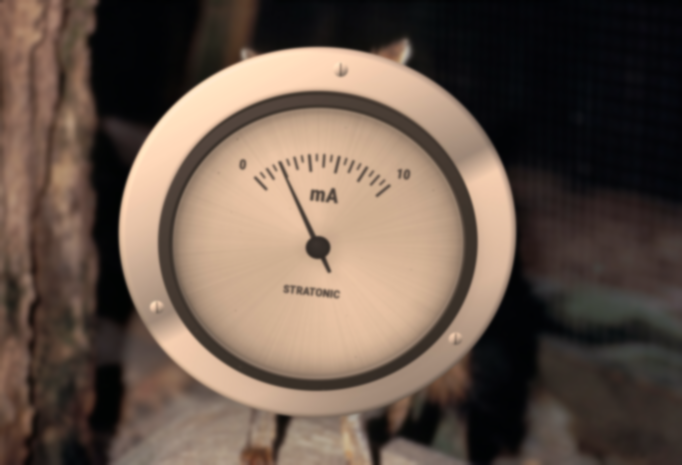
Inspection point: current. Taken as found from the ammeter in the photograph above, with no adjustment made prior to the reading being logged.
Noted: 2 mA
